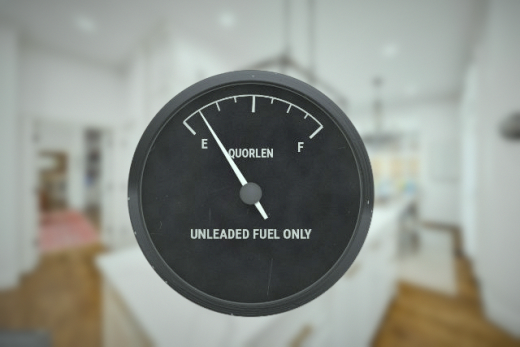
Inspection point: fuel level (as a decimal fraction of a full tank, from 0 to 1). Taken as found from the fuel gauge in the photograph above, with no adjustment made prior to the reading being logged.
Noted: 0.125
